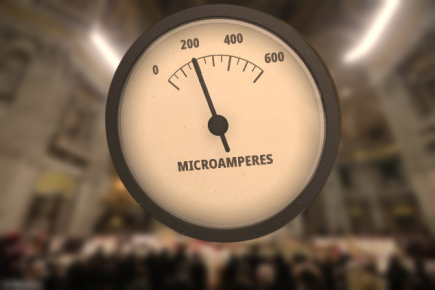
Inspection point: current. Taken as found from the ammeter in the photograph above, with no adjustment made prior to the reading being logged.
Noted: 200 µA
